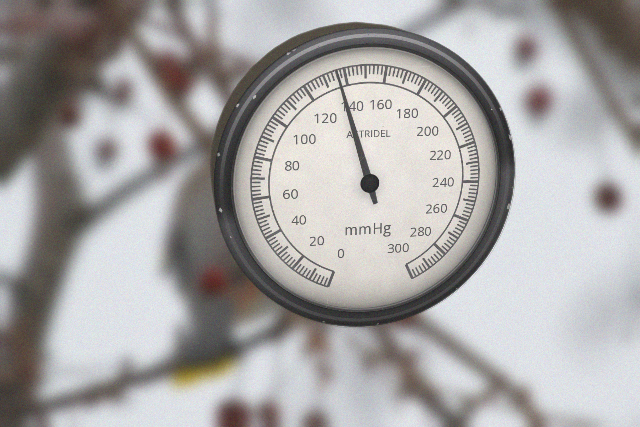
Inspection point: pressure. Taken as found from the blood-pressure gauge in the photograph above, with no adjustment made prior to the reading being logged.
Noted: 136 mmHg
